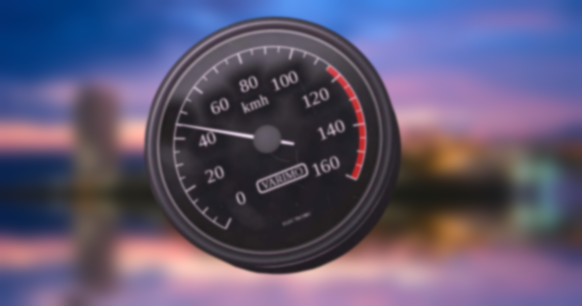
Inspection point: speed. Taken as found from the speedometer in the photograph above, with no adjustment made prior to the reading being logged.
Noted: 45 km/h
